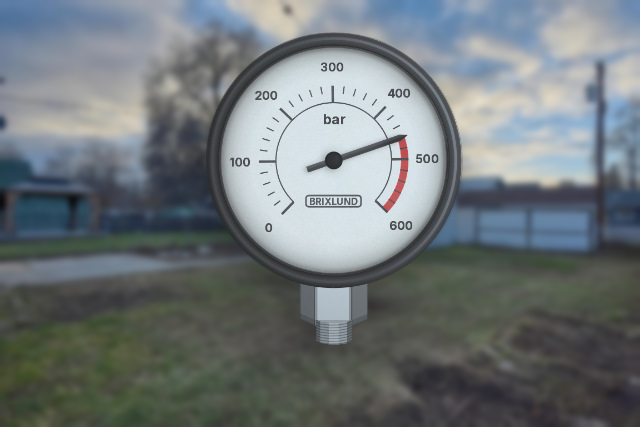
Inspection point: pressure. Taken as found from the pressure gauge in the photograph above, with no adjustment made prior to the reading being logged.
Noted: 460 bar
